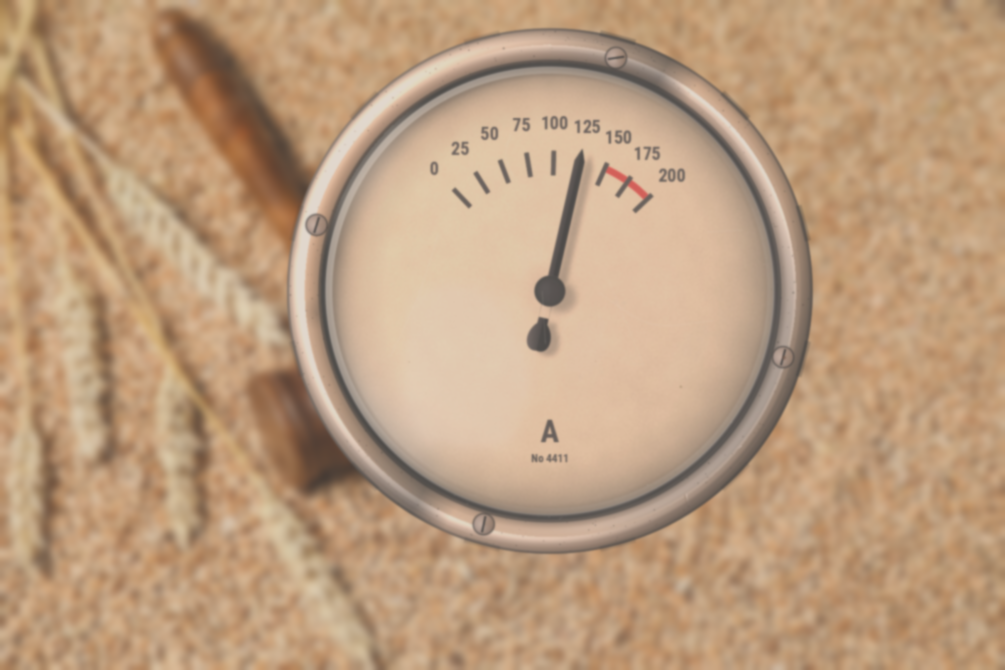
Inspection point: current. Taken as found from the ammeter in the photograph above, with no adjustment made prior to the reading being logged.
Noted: 125 A
